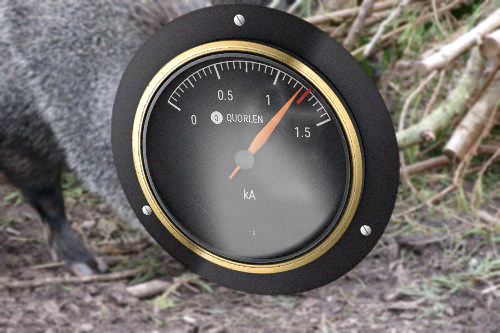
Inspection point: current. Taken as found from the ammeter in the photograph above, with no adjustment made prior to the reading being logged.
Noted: 1.2 kA
